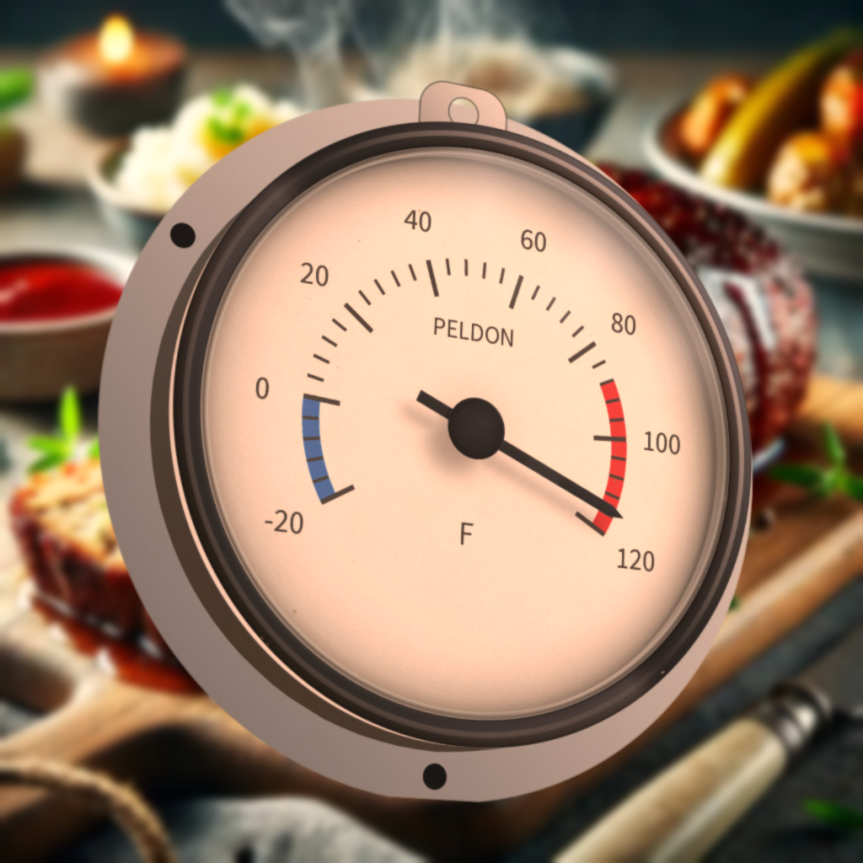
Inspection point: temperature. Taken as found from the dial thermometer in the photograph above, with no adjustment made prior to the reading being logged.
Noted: 116 °F
